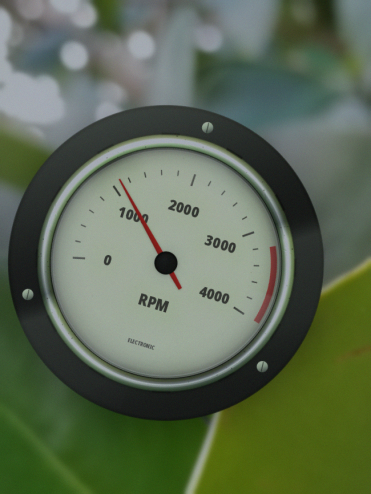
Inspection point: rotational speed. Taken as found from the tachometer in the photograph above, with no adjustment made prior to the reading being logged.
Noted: 1100 rpm
